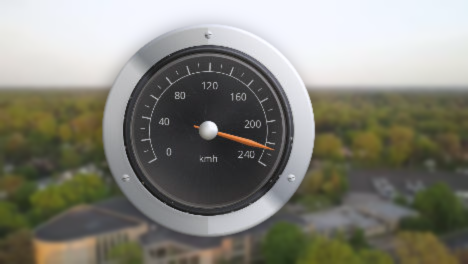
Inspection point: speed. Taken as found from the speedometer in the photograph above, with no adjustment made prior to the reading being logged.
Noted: 225 km/h
